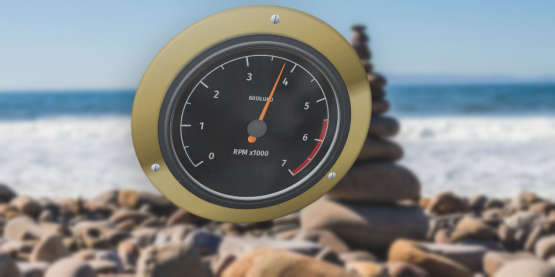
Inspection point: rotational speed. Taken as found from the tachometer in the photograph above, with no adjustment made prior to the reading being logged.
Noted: 3750 rpm
